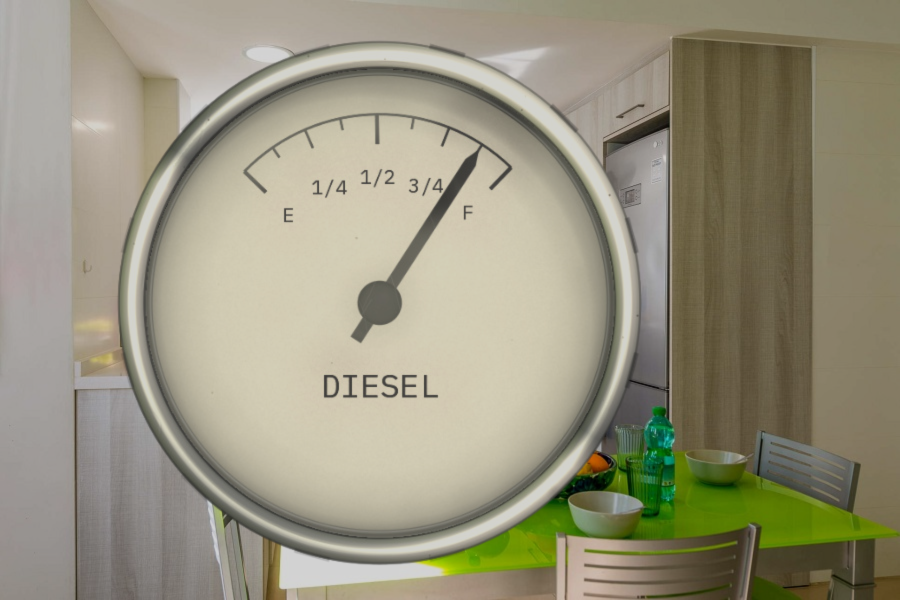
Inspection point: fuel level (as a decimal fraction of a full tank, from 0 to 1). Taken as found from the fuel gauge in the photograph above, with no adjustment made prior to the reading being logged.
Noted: 0.875
